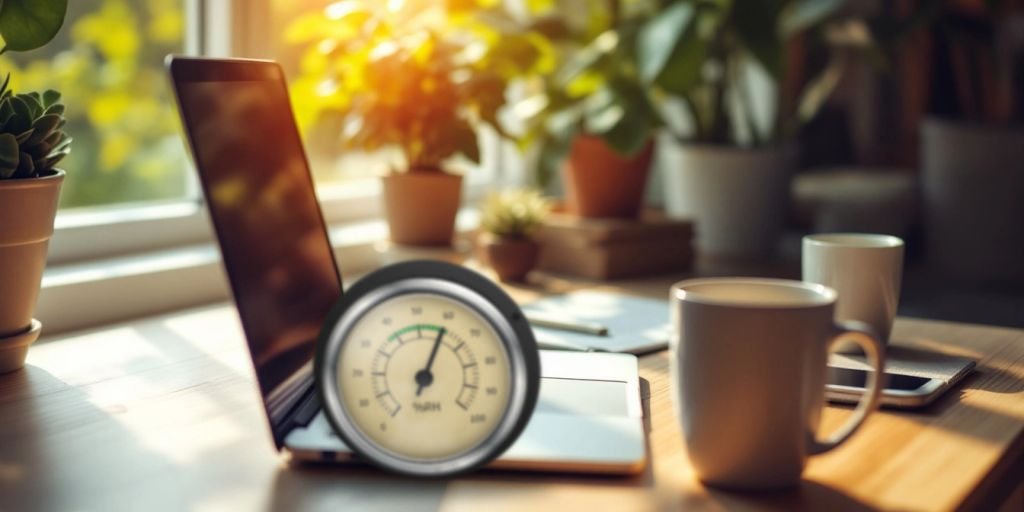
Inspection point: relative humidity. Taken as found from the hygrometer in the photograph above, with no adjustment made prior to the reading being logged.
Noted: 60 %
